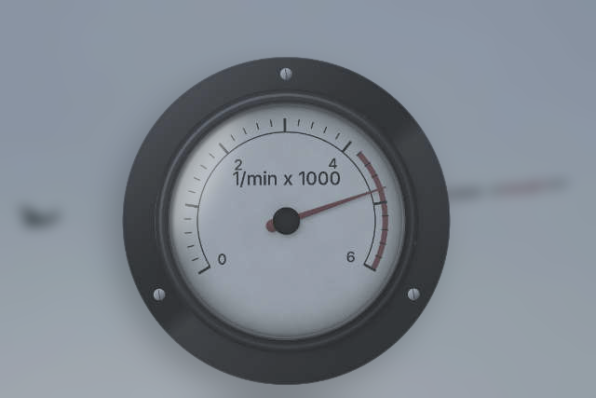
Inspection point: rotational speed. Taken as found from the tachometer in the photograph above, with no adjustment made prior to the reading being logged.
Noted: 4800 rpm
